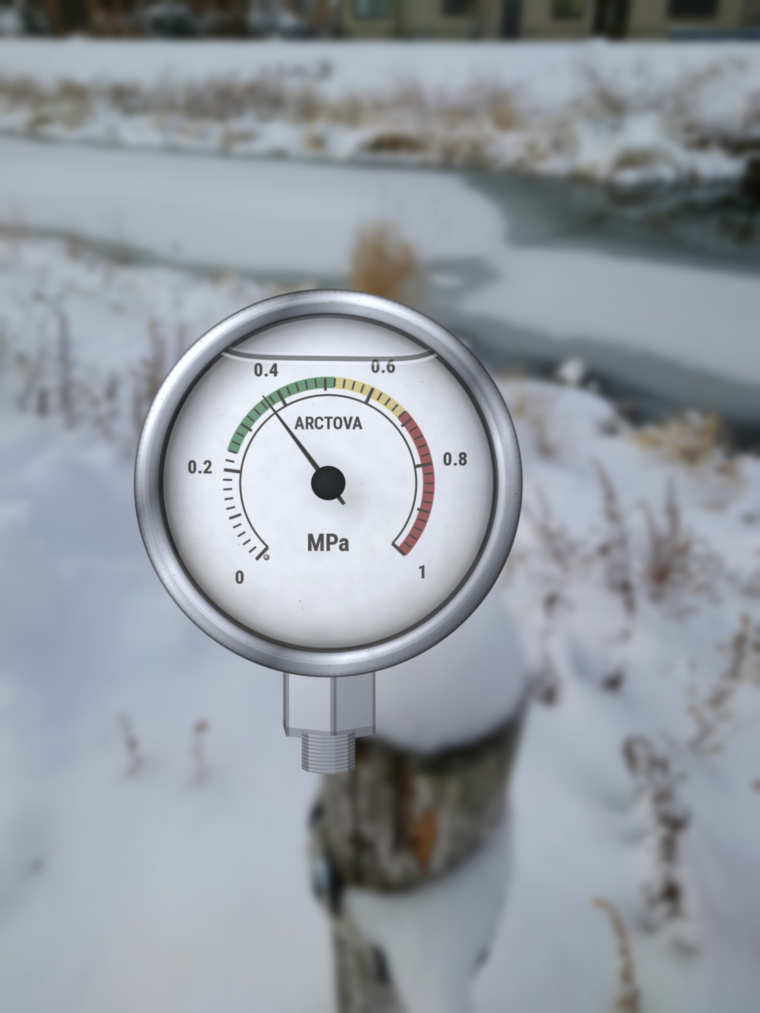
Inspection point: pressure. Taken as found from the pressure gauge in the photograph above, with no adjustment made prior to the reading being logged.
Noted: 0.37 MPa
